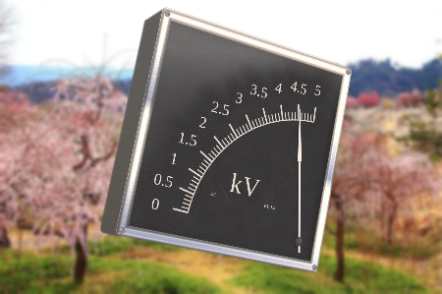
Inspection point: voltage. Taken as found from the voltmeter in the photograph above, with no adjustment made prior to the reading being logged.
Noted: 4.5 kV
